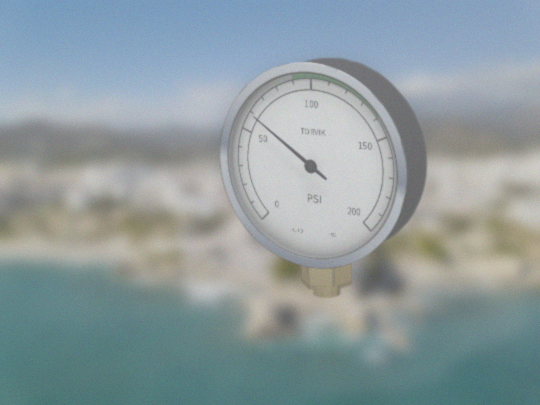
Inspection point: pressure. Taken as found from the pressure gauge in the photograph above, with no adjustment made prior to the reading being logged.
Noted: 60 psi
